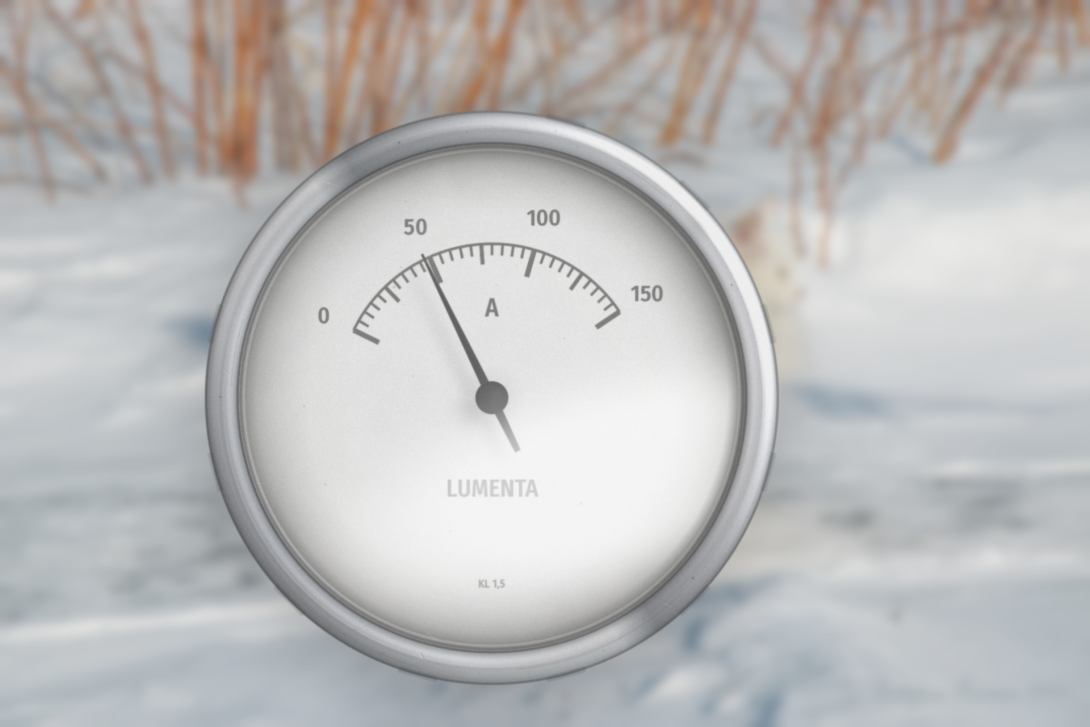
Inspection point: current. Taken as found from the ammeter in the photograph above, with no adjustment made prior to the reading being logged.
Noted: 47.5 A
